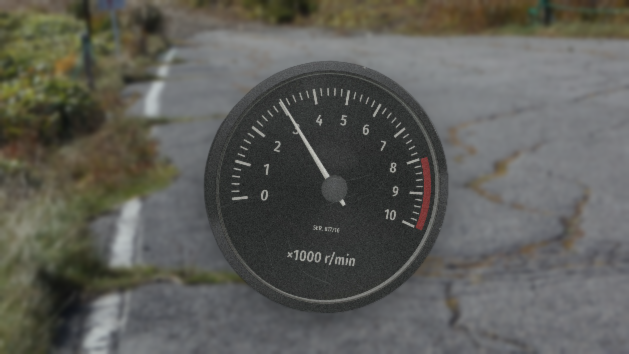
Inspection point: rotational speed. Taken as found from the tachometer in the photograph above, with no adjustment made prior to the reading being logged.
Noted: 3000 rpm
